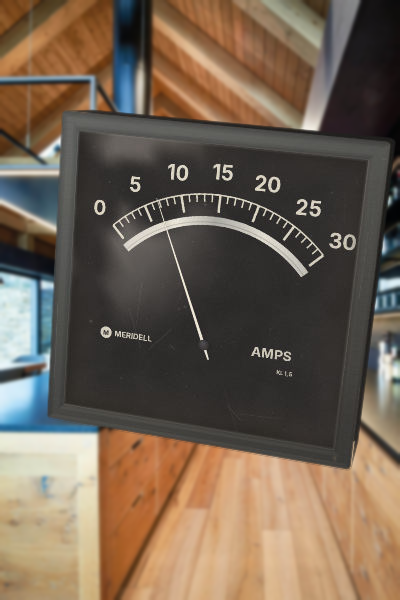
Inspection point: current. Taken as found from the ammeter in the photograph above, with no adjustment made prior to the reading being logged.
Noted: 7 A
